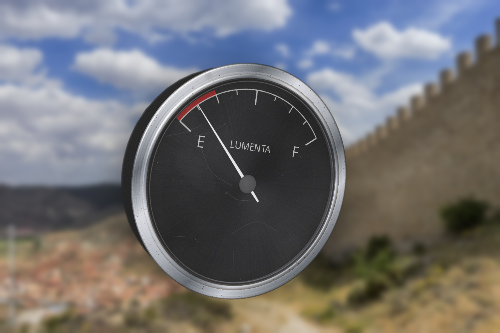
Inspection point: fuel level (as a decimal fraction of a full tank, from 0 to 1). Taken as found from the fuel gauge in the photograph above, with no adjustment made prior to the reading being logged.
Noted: 0.125
